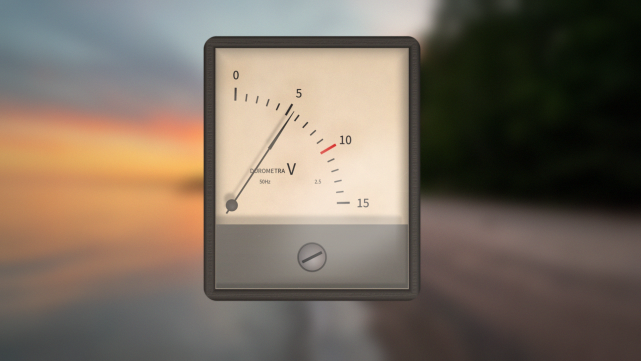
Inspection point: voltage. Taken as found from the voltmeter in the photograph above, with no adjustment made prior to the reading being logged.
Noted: 5.5 V
